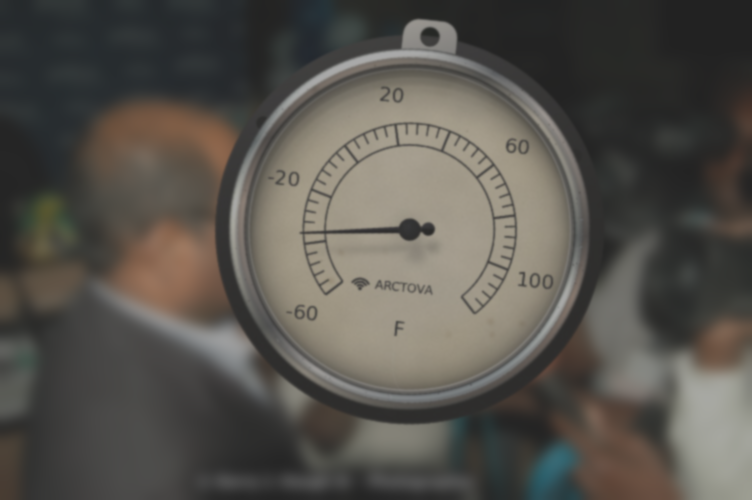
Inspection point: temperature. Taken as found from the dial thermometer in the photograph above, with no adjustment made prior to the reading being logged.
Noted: -36 °F
